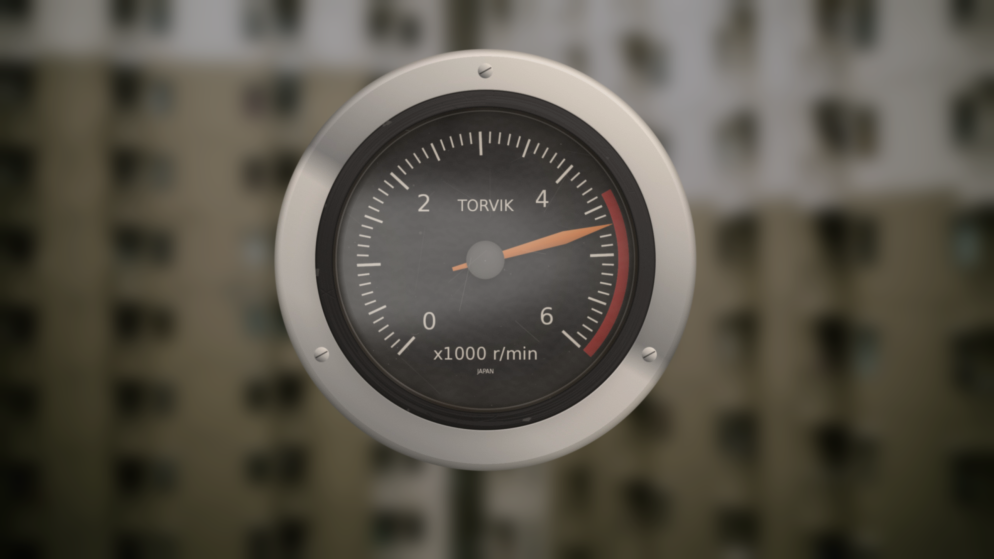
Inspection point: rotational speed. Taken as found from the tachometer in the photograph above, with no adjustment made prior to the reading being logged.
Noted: 4700 rpm
